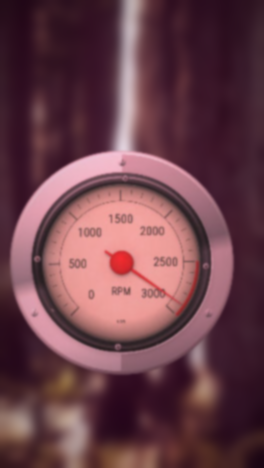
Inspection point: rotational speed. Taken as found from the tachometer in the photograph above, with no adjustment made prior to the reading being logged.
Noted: 2900 rpm
